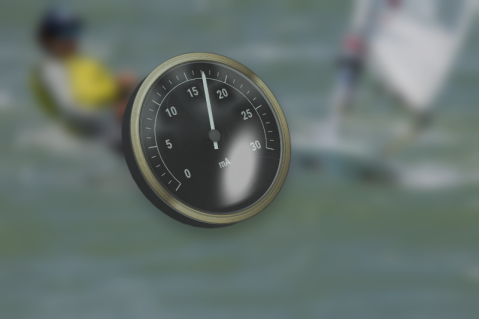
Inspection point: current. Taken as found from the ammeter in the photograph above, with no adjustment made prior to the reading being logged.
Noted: 17 mA
